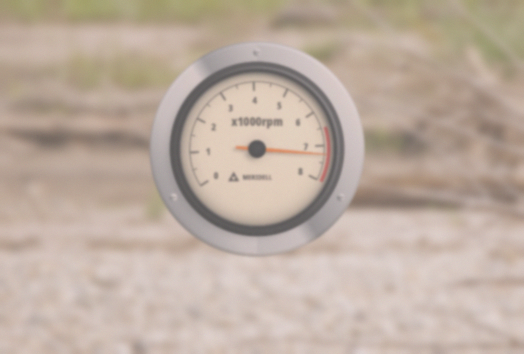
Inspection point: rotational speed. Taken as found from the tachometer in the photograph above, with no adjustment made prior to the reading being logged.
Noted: 7250 rpm
